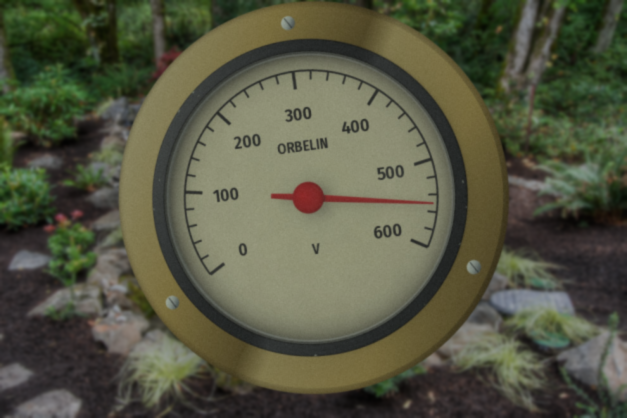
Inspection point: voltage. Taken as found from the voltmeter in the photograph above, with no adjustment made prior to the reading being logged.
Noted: 550 V
